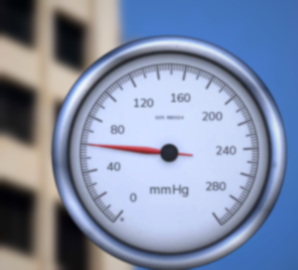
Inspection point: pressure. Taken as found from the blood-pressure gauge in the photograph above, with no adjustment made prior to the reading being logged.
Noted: 60 mmHg
